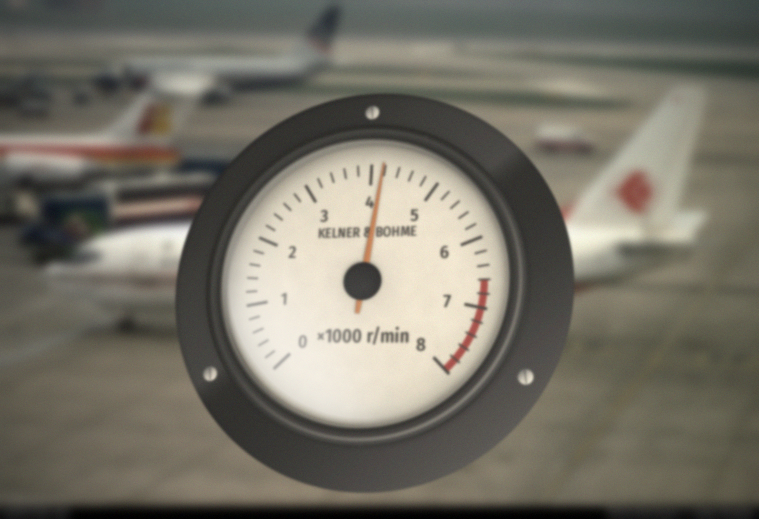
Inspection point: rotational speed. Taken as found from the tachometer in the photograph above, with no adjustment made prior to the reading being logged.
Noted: 4200 rpm
